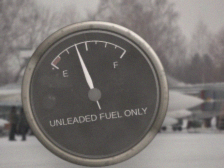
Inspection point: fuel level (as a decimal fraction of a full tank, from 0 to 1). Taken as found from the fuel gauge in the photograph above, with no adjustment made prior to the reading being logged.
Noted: 0.375
